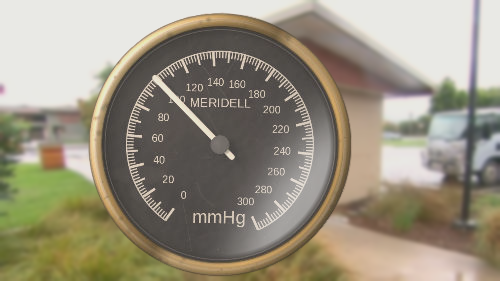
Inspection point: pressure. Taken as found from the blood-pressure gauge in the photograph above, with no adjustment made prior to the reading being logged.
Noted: 100 mmHg
